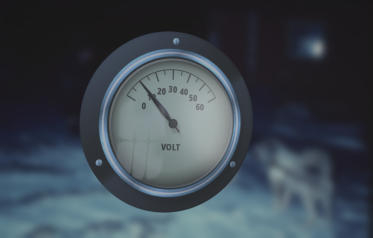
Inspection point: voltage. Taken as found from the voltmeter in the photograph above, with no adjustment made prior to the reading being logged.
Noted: 10 V
